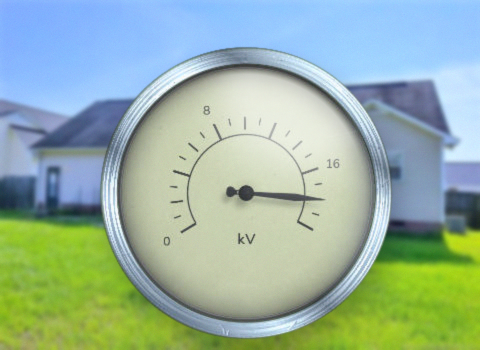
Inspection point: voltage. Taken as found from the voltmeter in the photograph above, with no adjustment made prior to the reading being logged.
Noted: 18 kV
